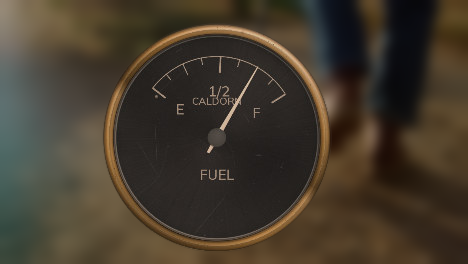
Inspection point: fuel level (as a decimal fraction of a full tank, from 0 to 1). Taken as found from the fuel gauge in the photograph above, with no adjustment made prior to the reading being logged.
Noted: 0.75
